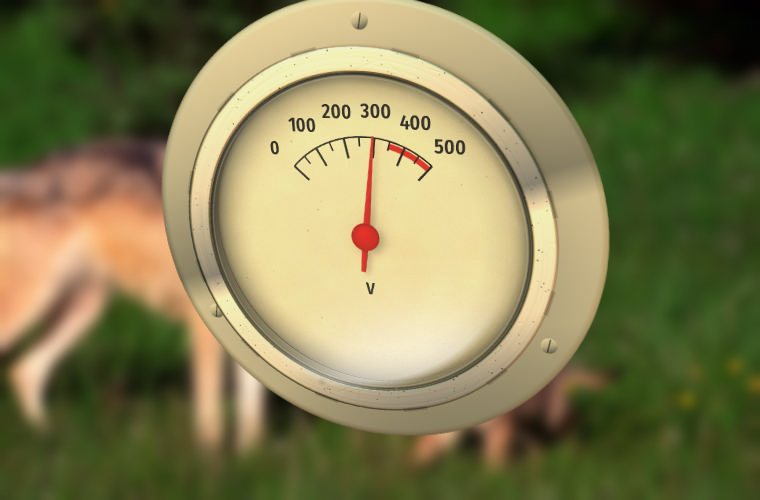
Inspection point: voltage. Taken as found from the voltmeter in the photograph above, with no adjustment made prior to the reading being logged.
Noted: 300 V
